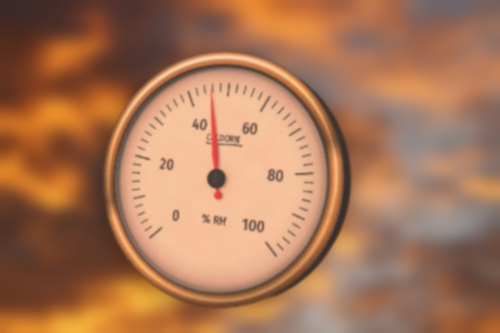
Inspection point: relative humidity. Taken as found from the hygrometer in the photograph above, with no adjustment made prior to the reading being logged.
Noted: 46 %
